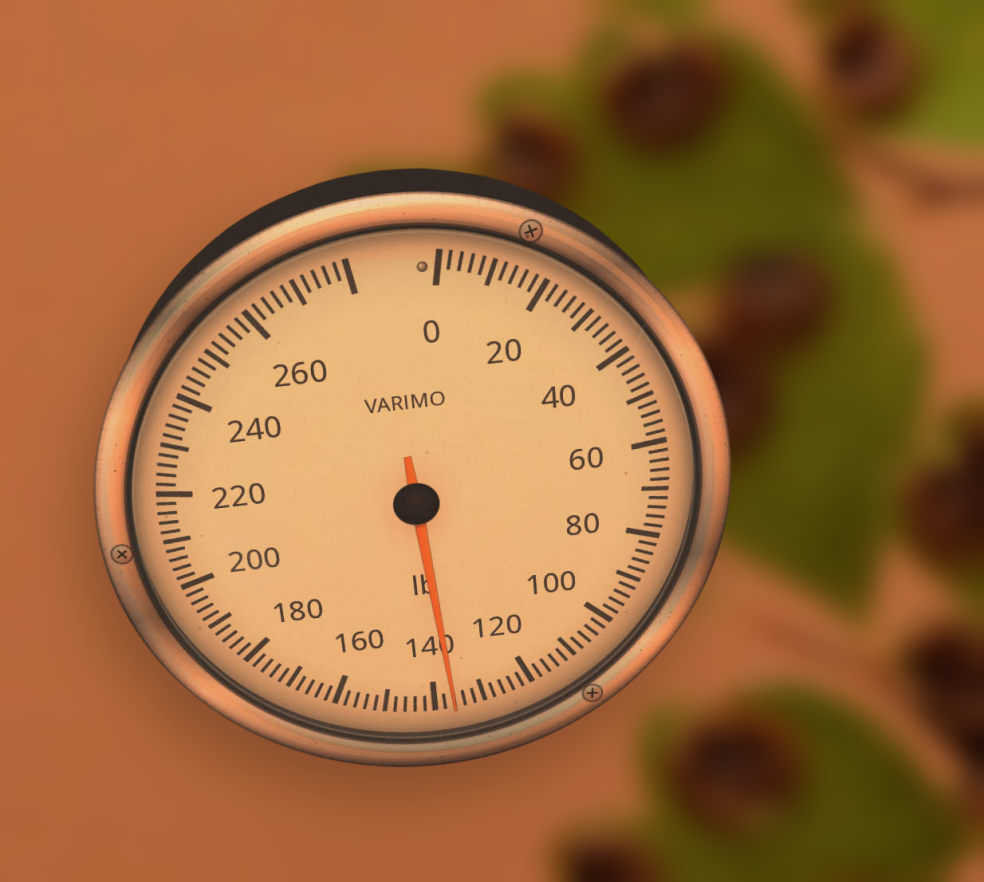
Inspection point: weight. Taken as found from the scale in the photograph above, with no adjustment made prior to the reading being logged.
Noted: 136 lb
